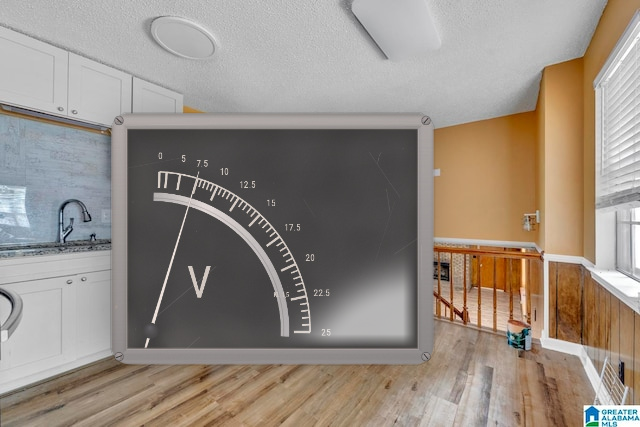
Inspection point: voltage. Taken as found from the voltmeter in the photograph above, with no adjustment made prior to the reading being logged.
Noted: 7.5 V
